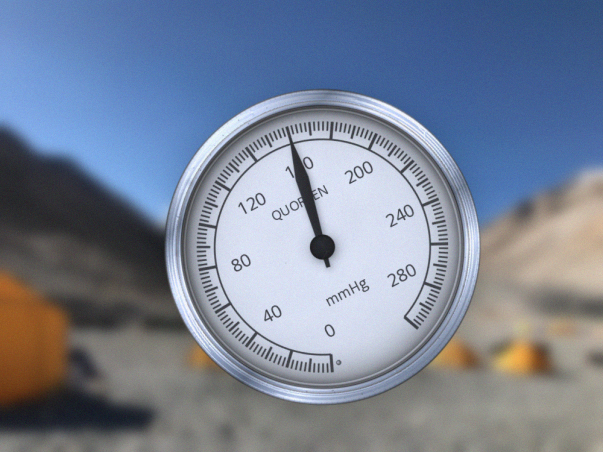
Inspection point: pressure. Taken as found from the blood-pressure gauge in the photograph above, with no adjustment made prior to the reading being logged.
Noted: 160 mmHg
